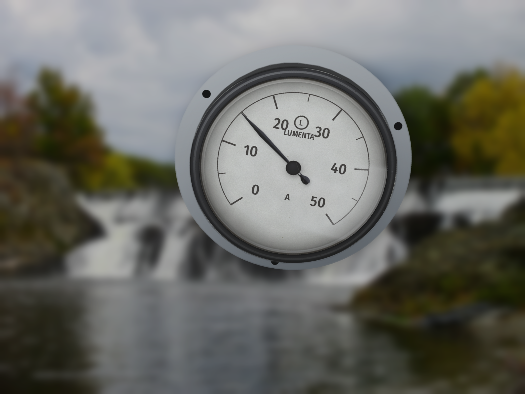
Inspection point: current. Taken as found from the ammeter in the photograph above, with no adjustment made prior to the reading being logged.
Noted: 15 A
